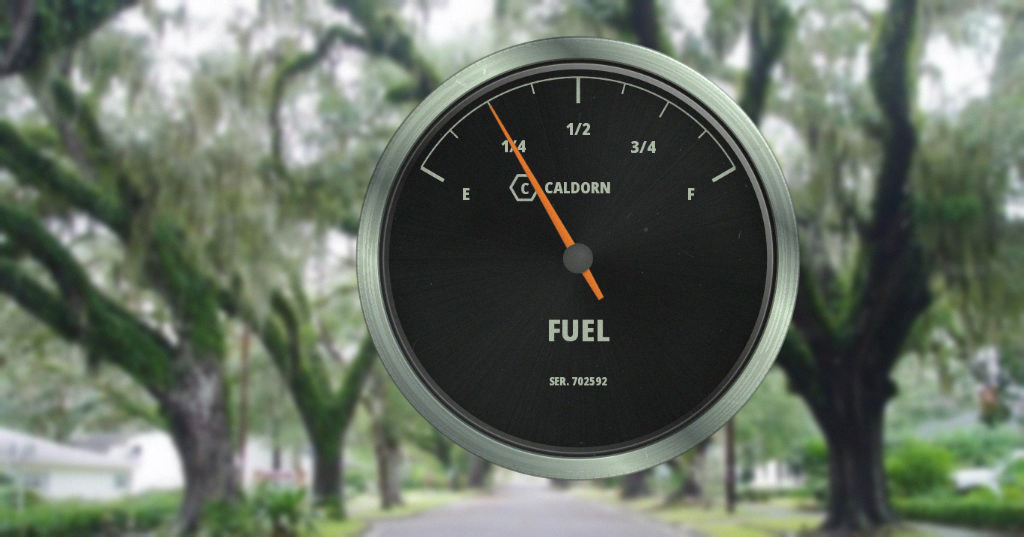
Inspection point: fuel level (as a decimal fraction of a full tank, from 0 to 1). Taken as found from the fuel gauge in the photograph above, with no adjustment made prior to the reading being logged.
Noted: 0.25
